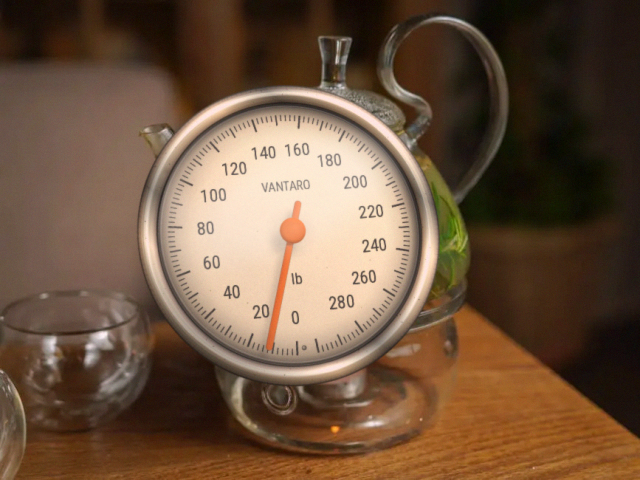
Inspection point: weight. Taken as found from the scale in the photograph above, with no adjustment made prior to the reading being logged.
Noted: 12 lb
